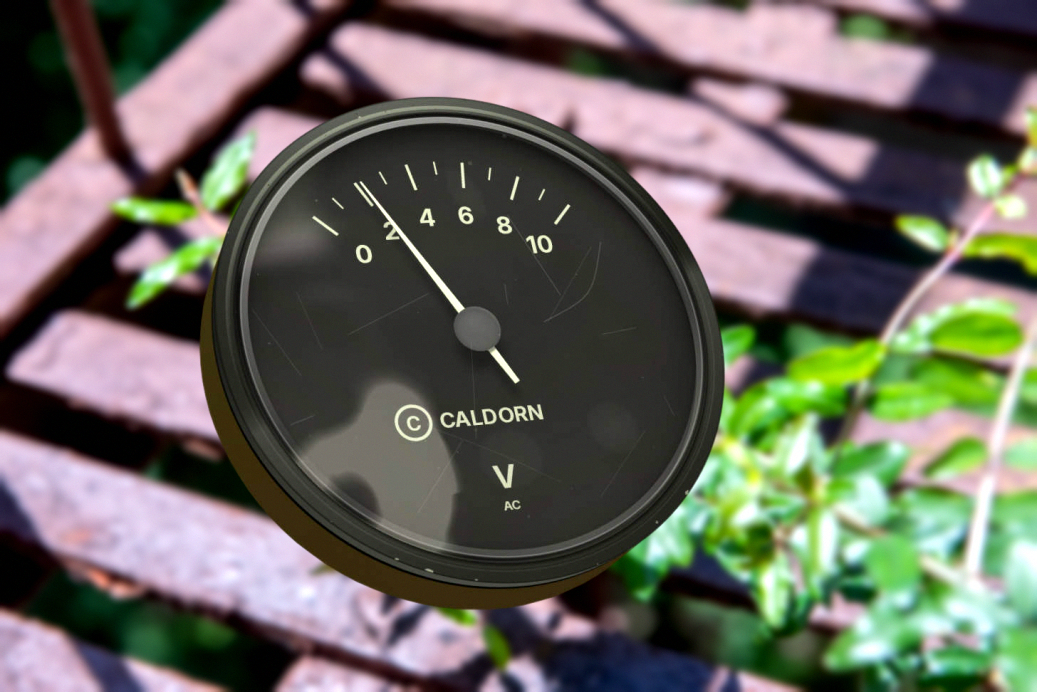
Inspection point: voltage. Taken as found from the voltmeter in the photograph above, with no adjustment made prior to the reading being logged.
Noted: 2 V
